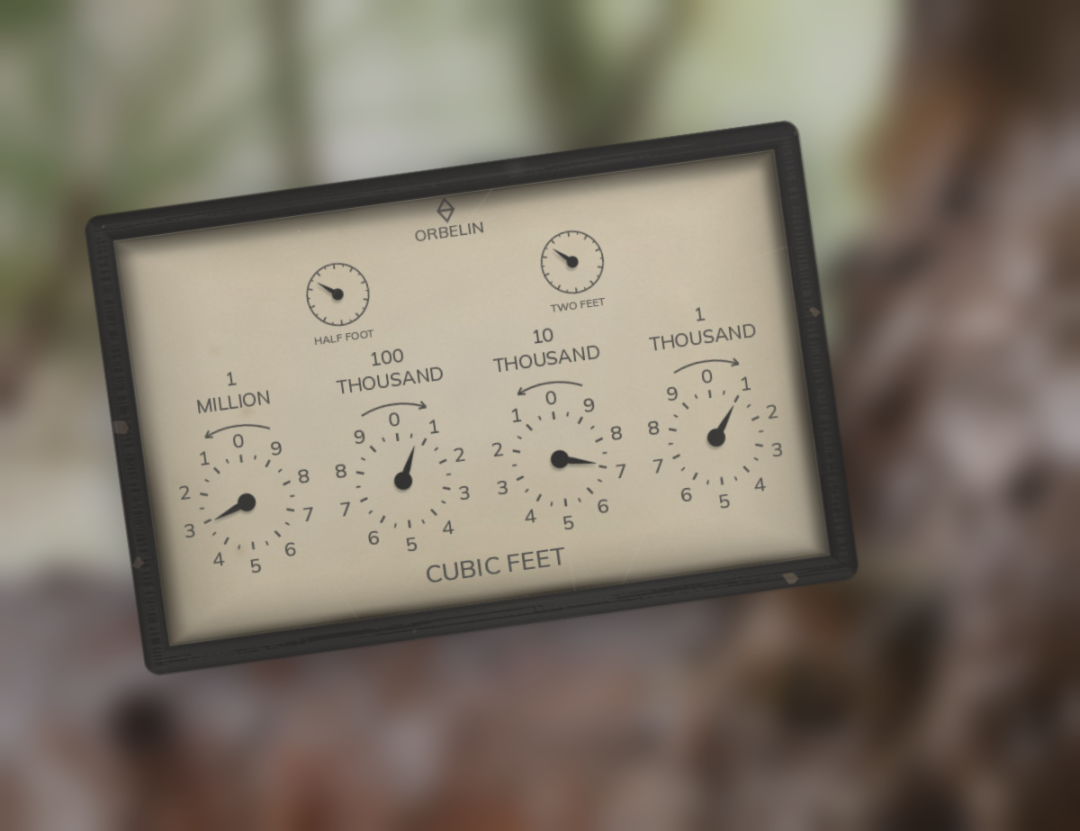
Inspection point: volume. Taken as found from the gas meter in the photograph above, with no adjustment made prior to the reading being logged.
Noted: 307100 ft³
